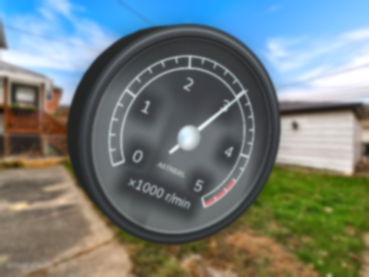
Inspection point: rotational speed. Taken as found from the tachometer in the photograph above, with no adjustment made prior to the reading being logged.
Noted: 3000 rpm
